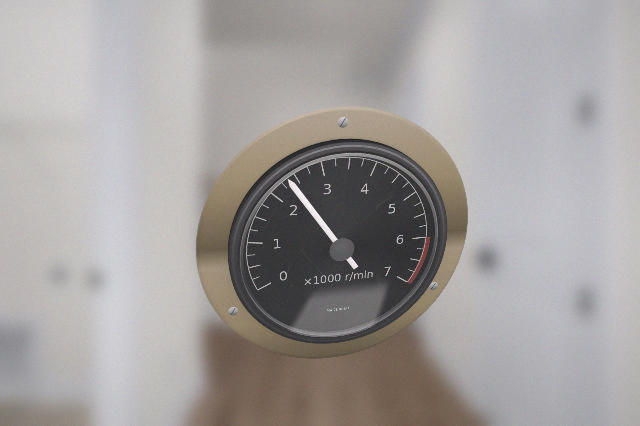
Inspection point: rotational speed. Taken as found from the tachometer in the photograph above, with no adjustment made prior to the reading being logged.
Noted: 2375 rpm
